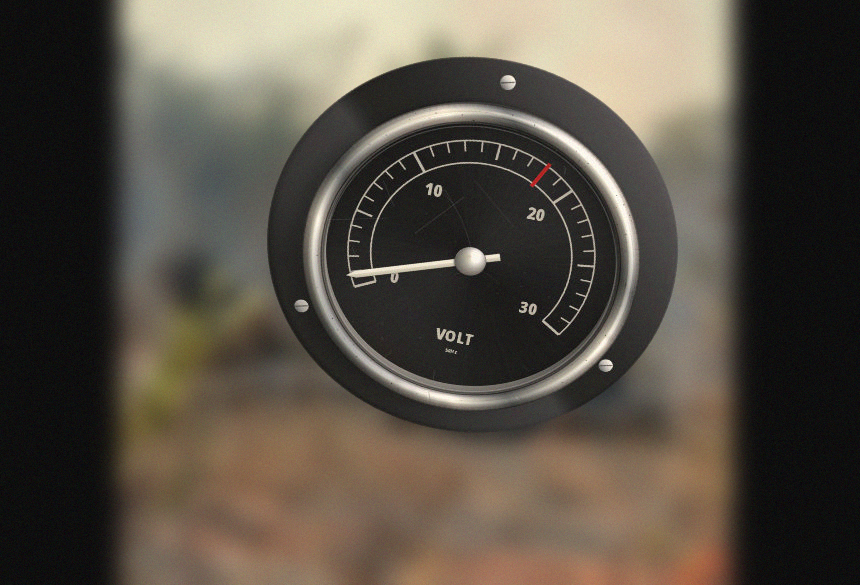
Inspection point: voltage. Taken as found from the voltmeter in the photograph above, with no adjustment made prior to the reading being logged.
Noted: 1 V
